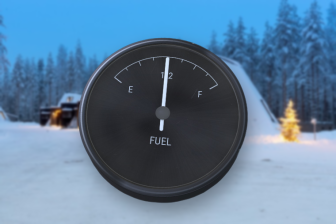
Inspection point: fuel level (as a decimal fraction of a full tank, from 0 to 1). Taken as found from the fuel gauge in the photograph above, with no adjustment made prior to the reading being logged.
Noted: 0.5
